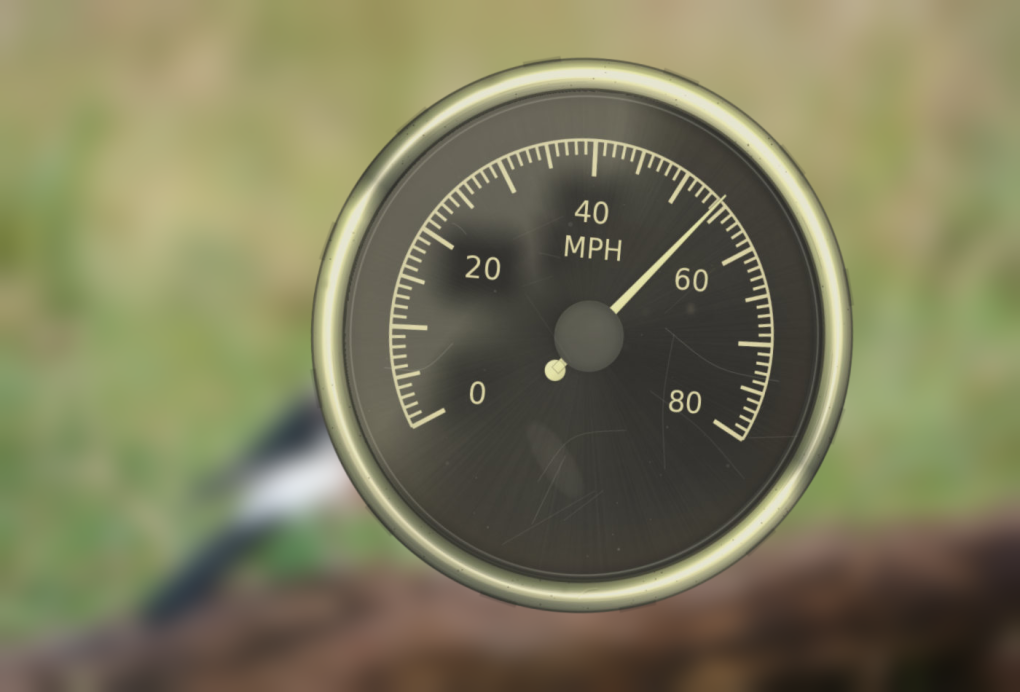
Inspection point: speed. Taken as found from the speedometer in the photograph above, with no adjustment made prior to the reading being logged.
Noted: 54 mph
